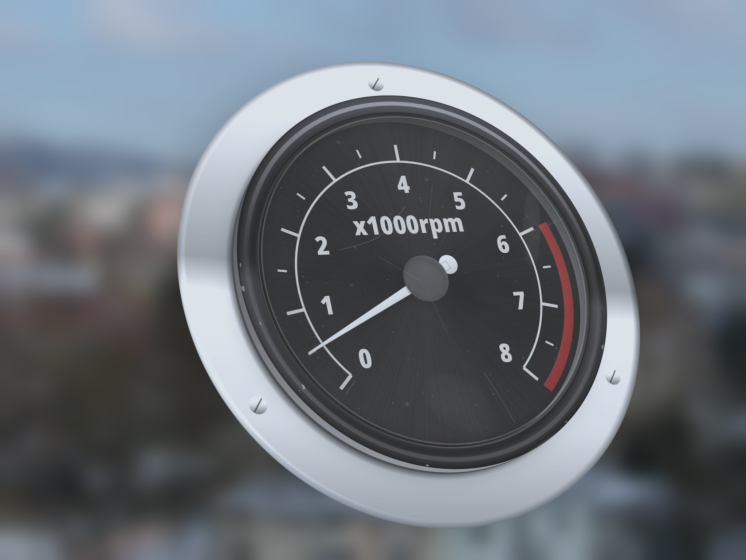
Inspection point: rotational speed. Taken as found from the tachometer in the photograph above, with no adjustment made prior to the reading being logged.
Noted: 500 rpm
